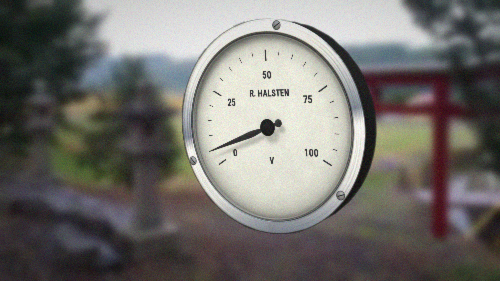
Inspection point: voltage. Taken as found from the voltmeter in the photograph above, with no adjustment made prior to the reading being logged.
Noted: 5 V
